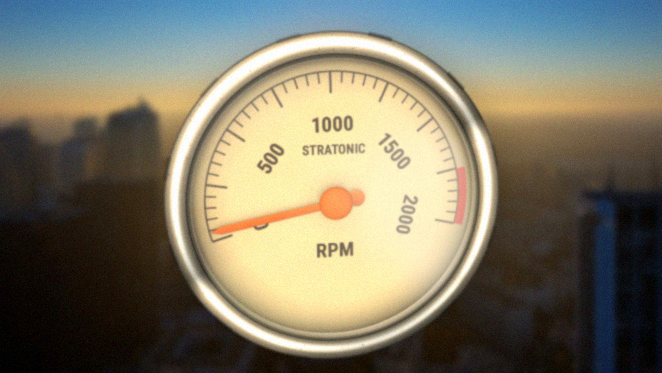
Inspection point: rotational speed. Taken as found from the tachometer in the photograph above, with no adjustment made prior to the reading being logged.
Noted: 50 rpm
